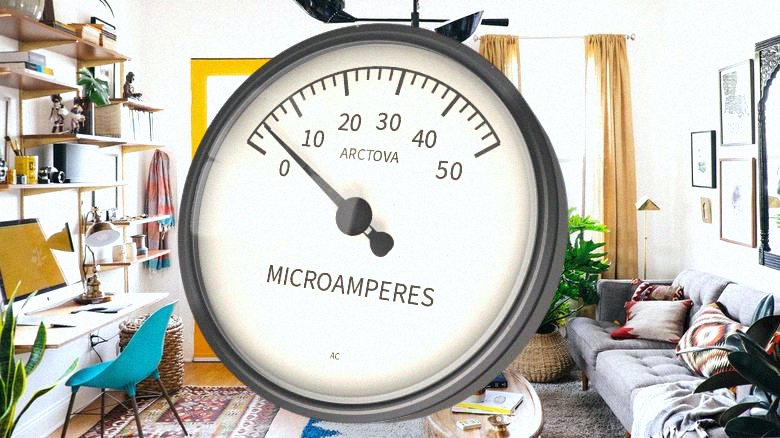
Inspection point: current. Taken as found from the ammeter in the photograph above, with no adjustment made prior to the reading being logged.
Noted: 4 µA
